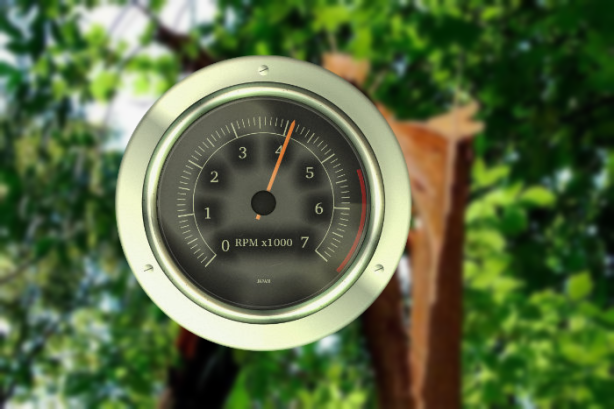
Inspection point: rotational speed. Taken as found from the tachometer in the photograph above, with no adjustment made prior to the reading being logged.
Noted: 4100 rpm
